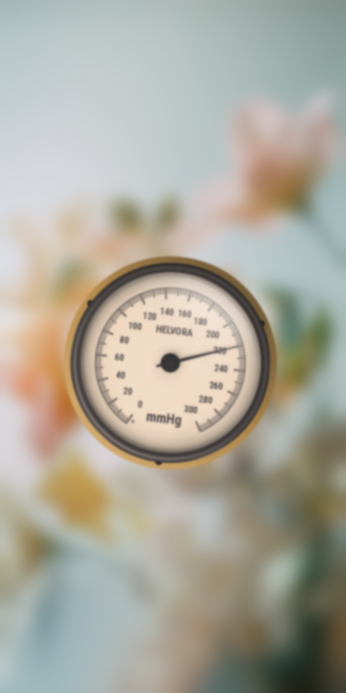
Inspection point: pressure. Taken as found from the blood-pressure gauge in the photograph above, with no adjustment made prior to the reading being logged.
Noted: 220 mmHg
